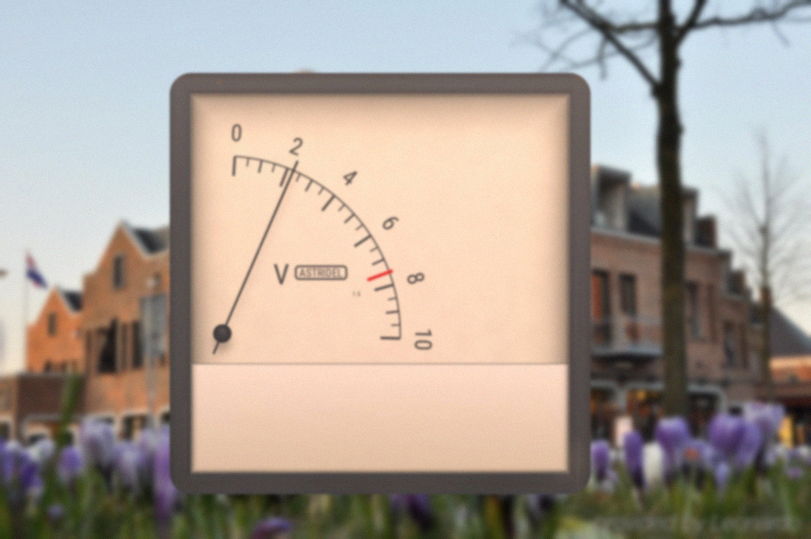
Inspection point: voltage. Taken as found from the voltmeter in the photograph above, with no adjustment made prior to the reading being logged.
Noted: 2.25 V
